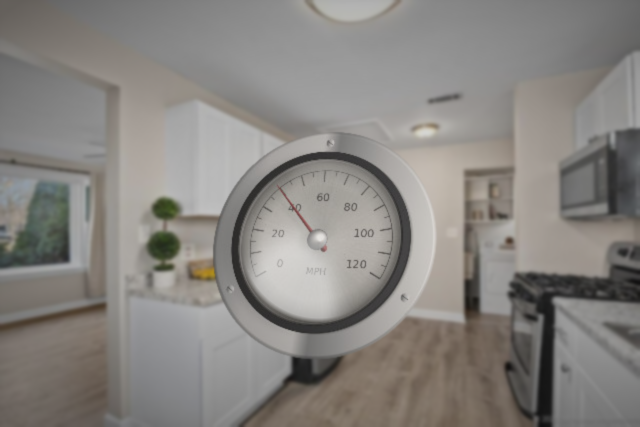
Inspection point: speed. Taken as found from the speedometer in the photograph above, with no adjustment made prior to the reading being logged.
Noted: 40 mph
